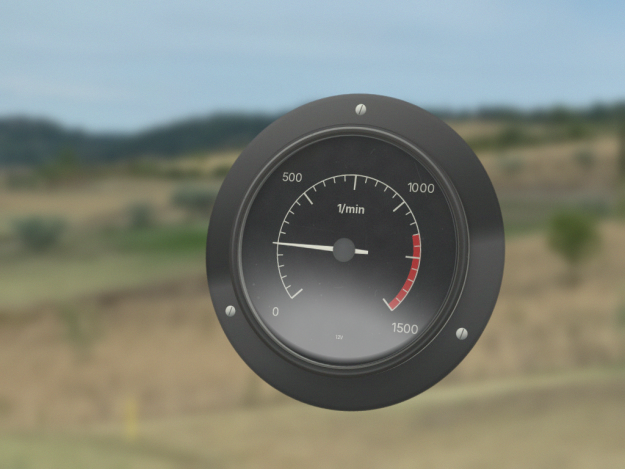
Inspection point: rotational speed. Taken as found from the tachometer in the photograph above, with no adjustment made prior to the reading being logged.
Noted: 250 rpm
